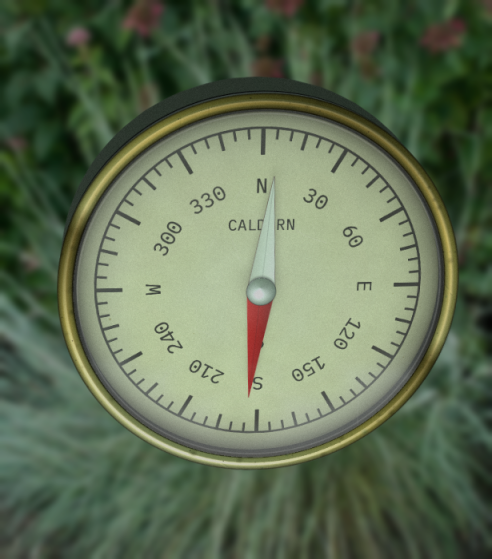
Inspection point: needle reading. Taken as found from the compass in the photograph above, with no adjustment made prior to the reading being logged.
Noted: 185 °
